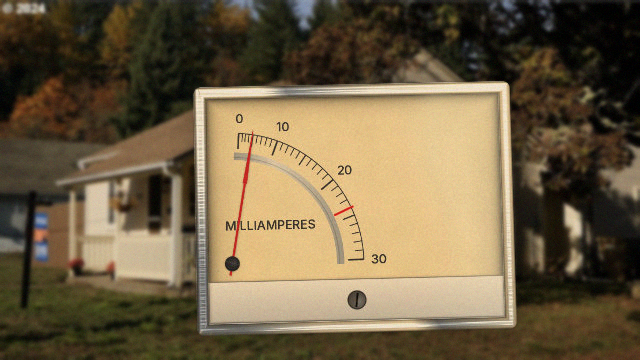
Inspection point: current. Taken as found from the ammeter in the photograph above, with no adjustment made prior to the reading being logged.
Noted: 5 mA
